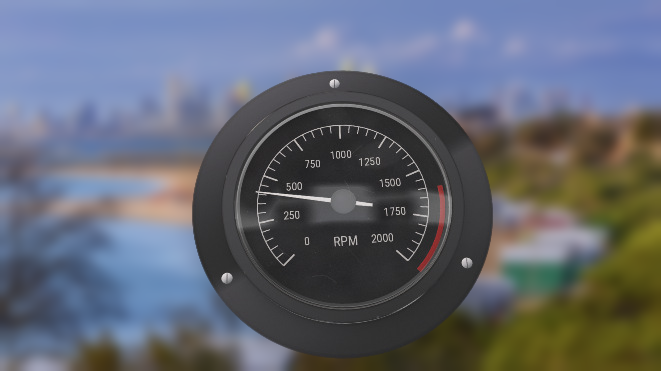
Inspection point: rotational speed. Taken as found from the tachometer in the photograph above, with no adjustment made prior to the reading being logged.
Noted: 400 rpm
